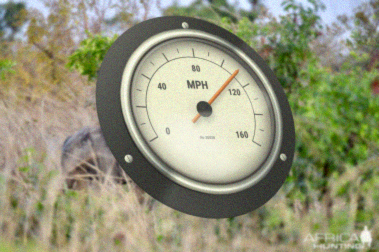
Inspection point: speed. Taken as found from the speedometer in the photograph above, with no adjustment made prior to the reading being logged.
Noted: 110 mph
